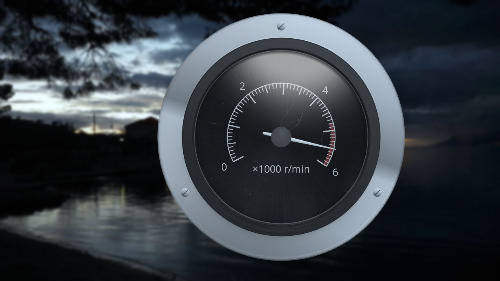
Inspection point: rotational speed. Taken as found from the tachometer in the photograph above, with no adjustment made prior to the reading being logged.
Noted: 5500 rpm
